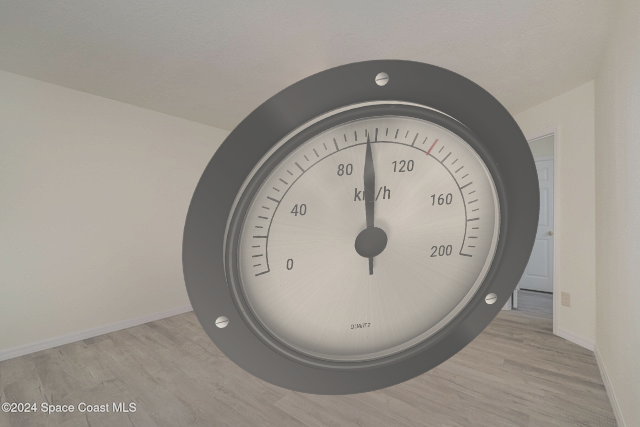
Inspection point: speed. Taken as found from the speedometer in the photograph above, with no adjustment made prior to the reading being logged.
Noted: 95 km/h
